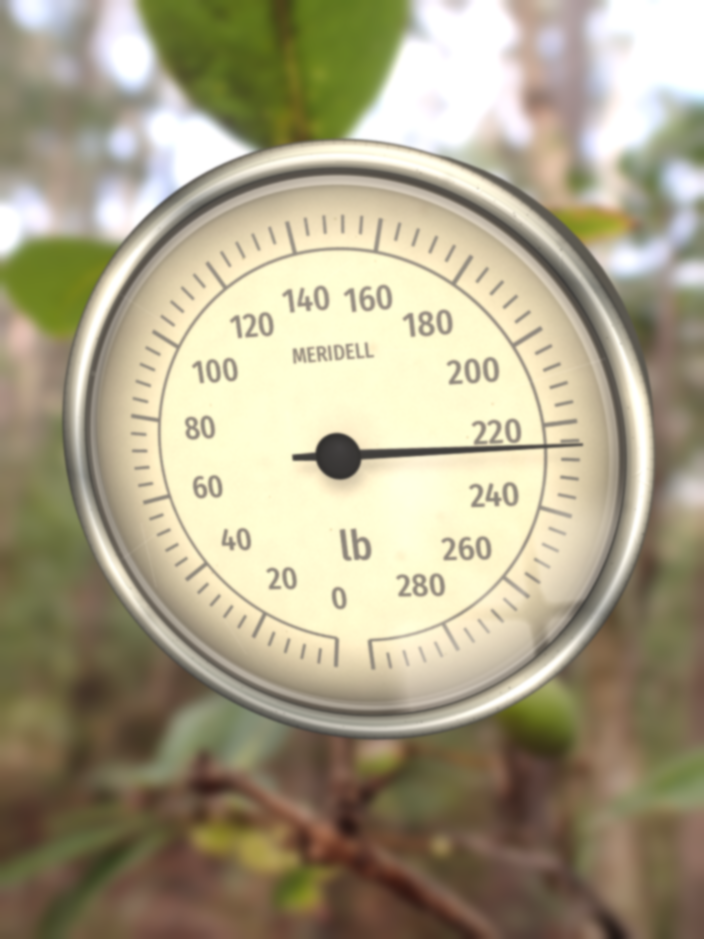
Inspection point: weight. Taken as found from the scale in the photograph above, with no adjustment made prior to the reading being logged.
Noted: 224 lb
